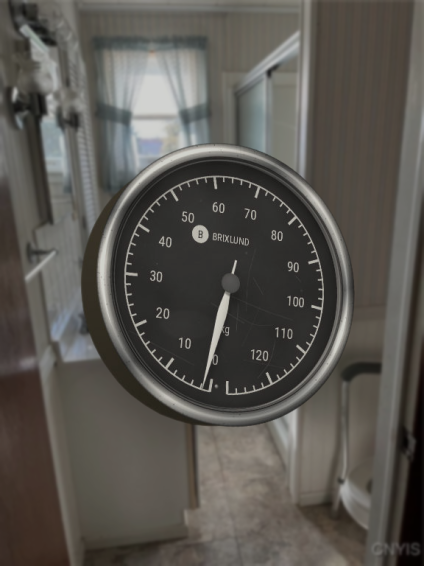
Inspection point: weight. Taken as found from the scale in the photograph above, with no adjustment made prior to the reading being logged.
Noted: 2 kg
